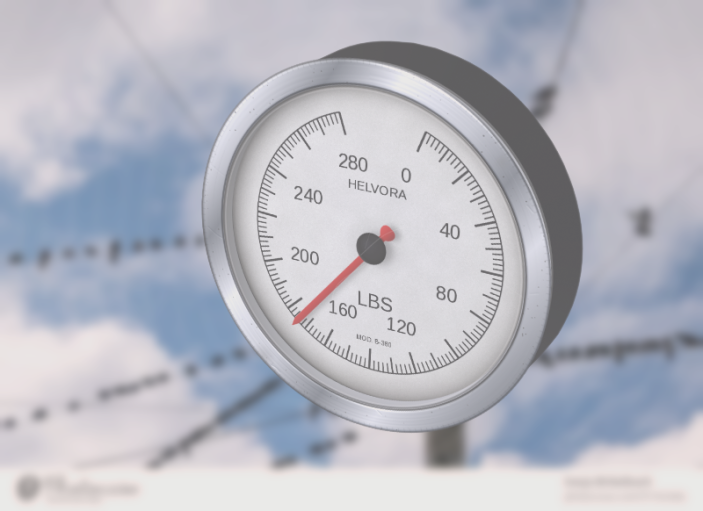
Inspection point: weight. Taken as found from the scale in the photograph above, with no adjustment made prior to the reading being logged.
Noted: 174 lb
